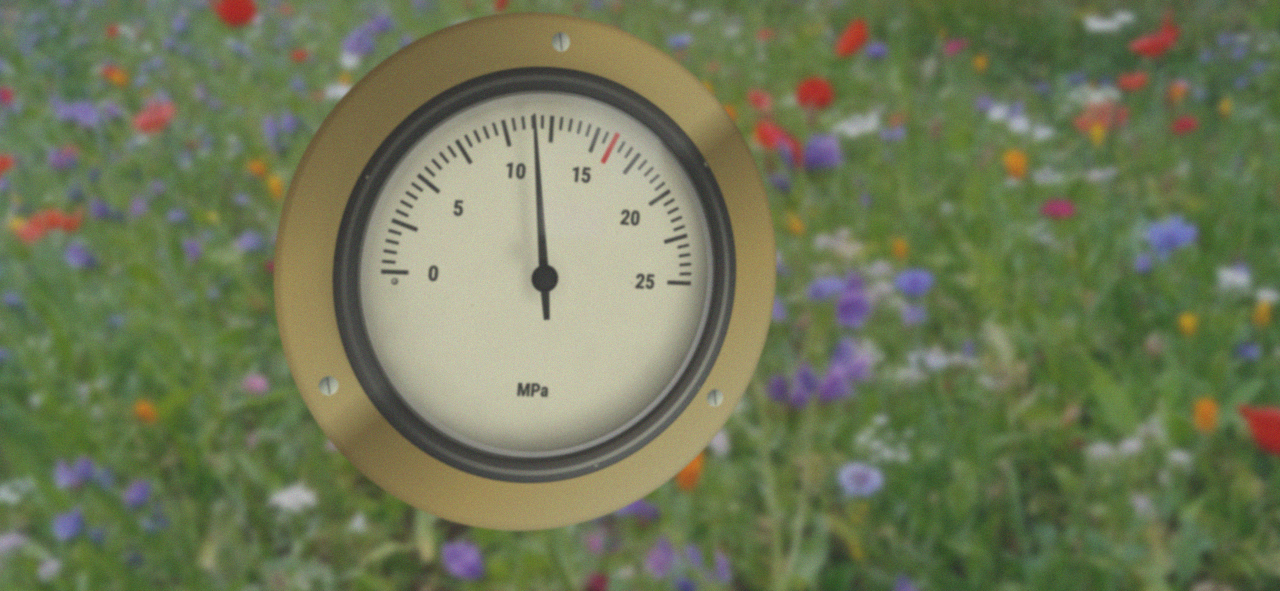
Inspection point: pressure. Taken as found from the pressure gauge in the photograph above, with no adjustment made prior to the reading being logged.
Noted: 11.5 MPa
